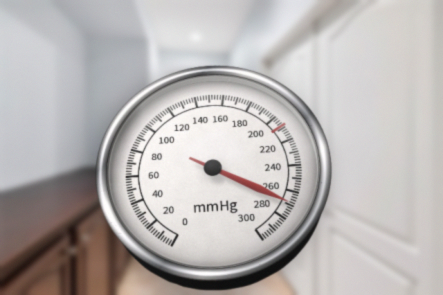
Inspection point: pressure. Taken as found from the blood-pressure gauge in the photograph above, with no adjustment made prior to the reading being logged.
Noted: 270 mmHg
